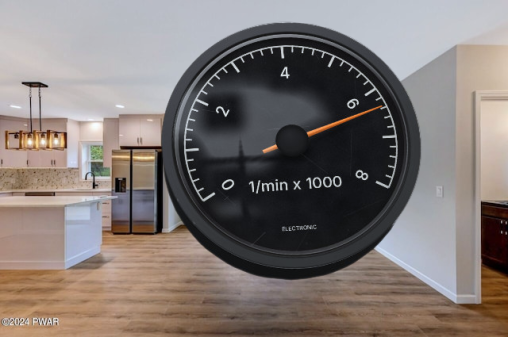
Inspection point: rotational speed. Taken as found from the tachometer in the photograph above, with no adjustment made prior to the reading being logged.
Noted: 6400 rpm
